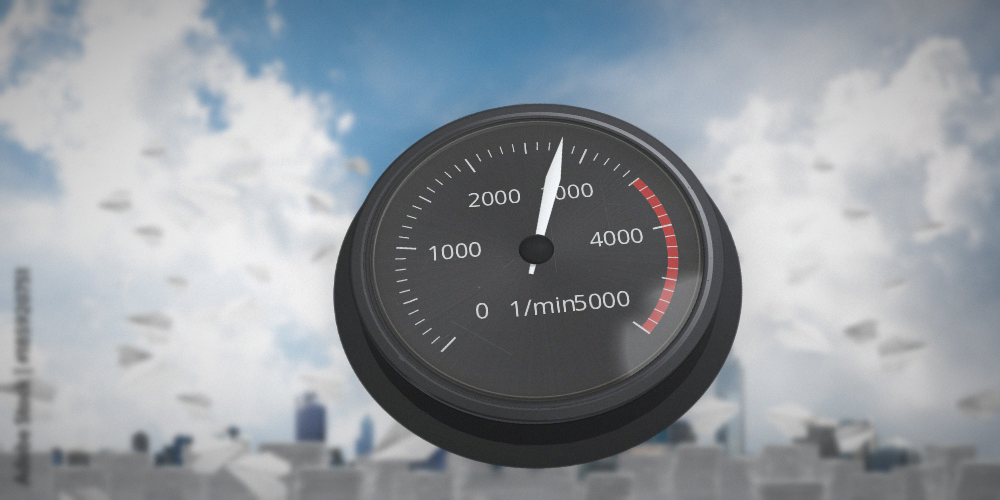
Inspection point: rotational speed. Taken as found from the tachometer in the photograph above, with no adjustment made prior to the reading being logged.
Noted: 2800 rpm
